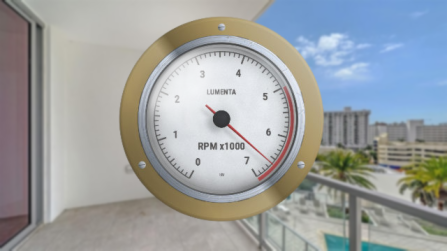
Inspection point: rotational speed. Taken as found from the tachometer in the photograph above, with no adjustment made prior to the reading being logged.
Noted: 6600 rpm
